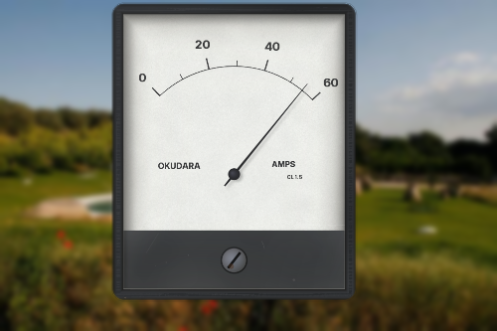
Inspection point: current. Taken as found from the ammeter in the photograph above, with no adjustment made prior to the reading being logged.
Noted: 55 A
